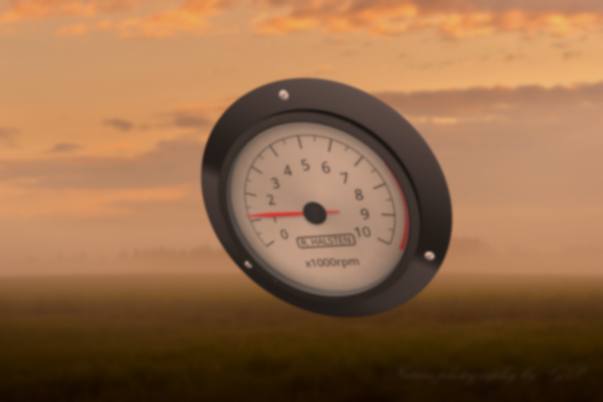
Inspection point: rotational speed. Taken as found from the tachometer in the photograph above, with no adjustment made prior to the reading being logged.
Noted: 1250 rpm
